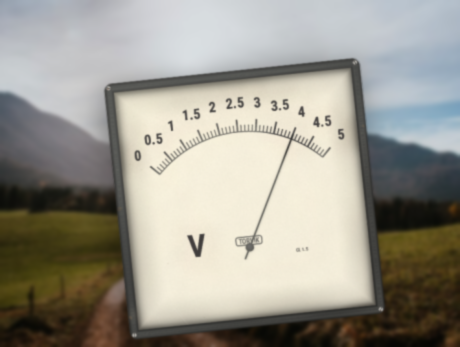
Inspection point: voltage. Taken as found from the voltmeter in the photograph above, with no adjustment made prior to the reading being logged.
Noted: 4 V
